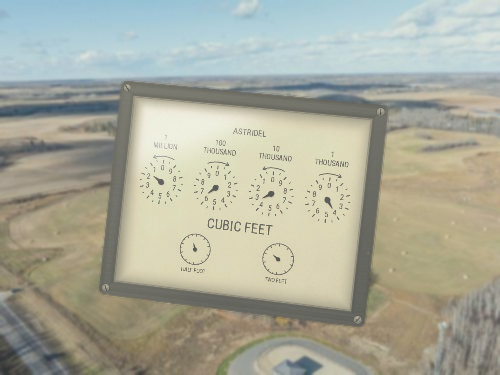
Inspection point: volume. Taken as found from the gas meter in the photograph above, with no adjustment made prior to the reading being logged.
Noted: 163400 ft³
